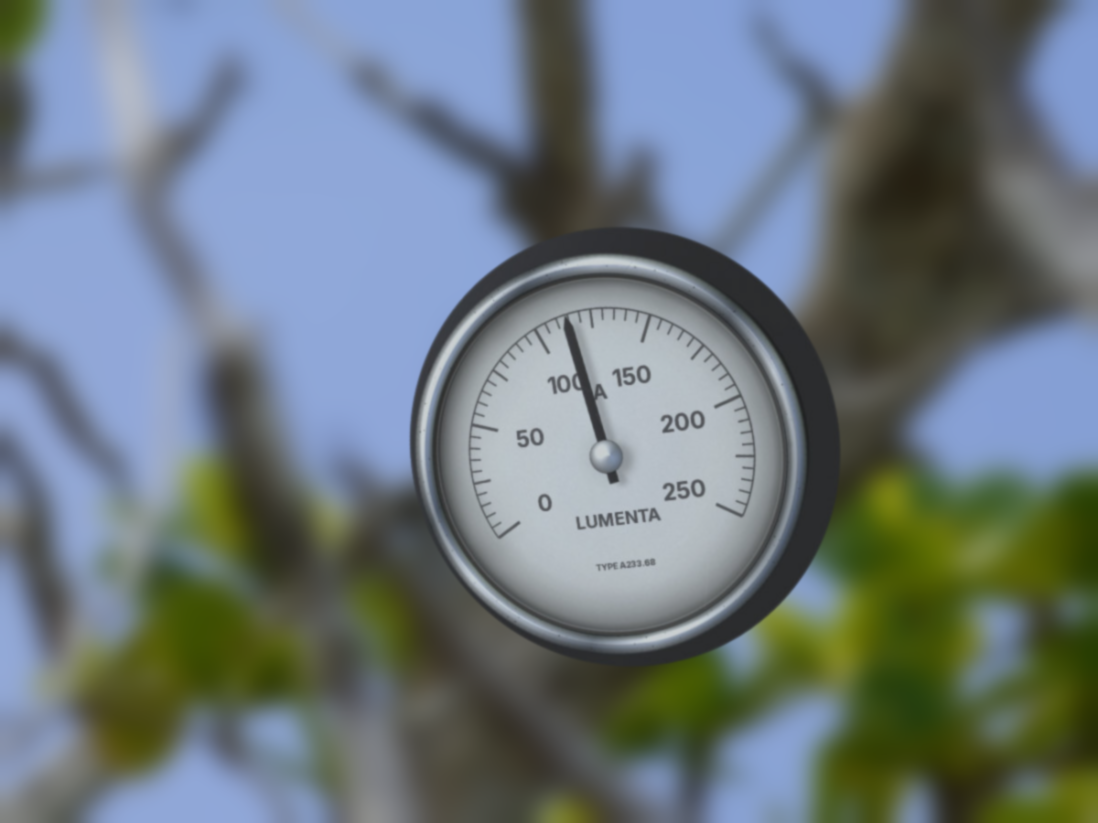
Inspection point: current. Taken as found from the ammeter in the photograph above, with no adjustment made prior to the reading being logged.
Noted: 115 A
